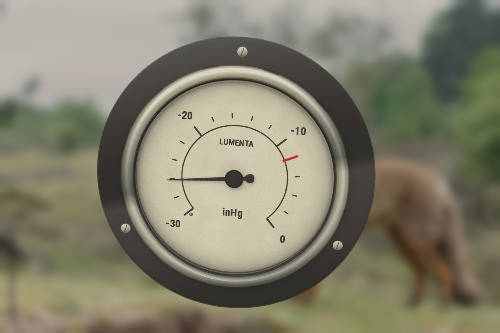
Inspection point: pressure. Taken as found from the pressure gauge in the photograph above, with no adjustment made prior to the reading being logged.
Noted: -26 inHg
